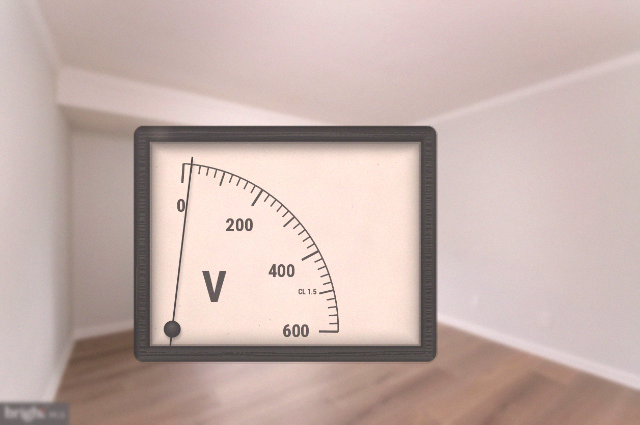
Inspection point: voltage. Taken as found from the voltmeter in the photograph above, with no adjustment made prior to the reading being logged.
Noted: 20 V
